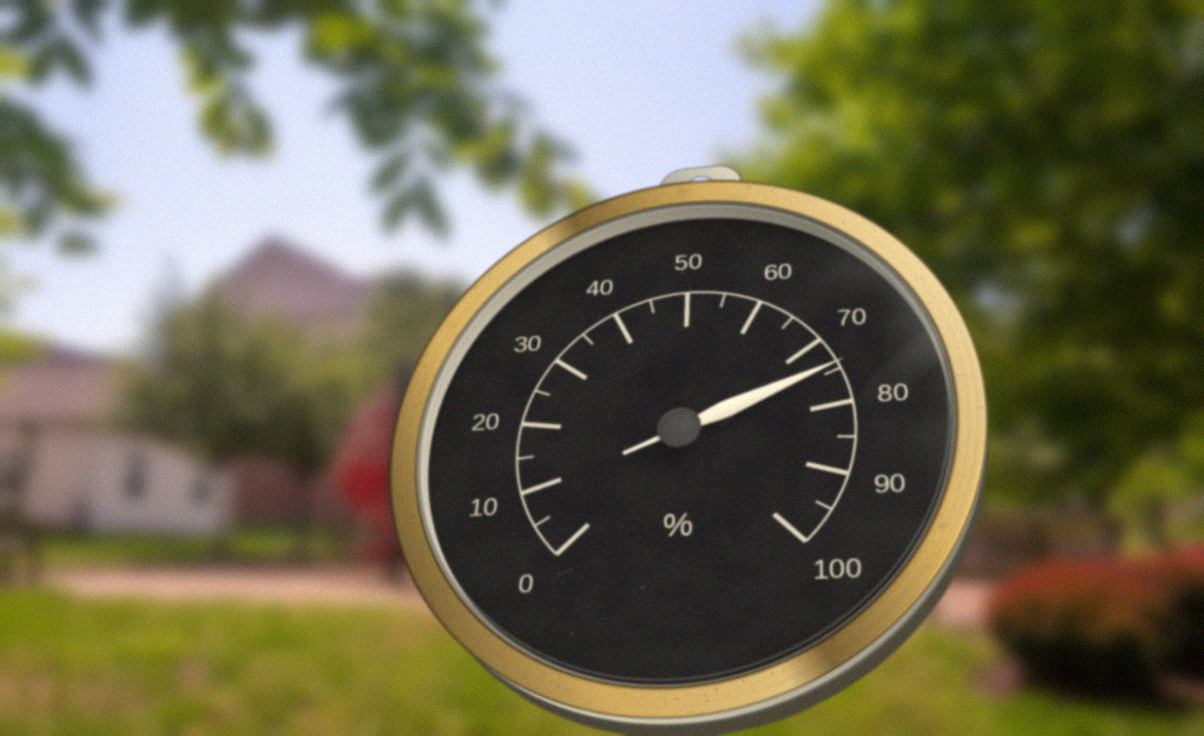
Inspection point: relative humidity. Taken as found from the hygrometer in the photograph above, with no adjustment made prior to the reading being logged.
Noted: 75 %
